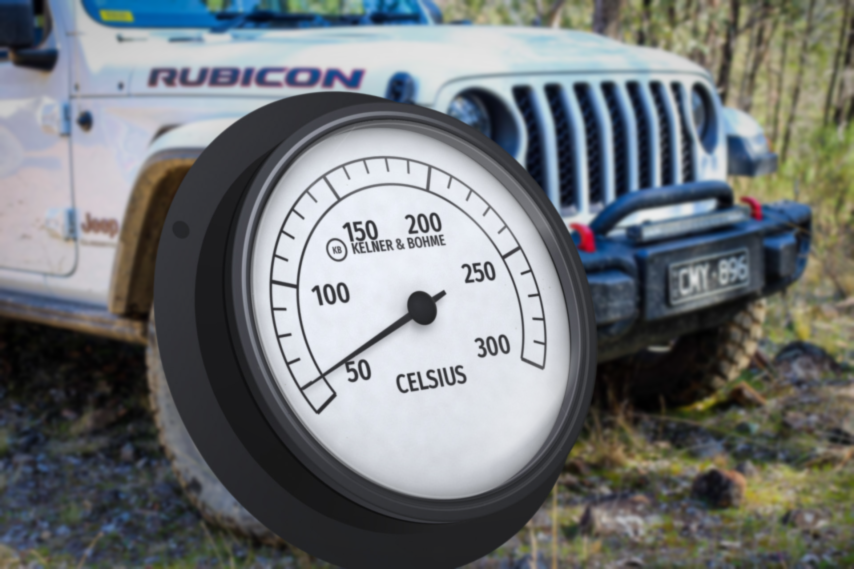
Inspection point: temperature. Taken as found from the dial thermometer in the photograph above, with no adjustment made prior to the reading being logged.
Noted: 60 °C
